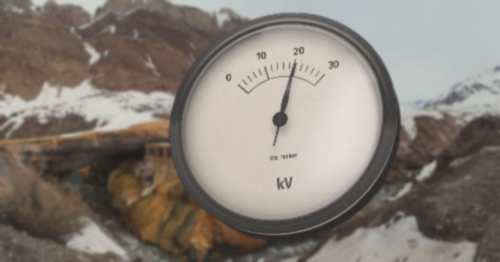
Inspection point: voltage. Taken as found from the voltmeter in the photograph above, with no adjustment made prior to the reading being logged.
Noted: 20 kV
